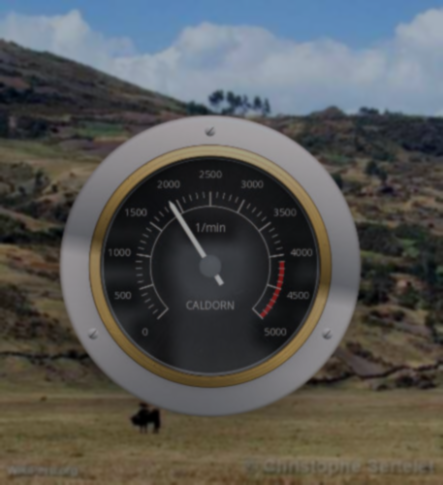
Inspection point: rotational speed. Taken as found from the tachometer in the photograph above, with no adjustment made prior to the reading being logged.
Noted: 1900 rpm
